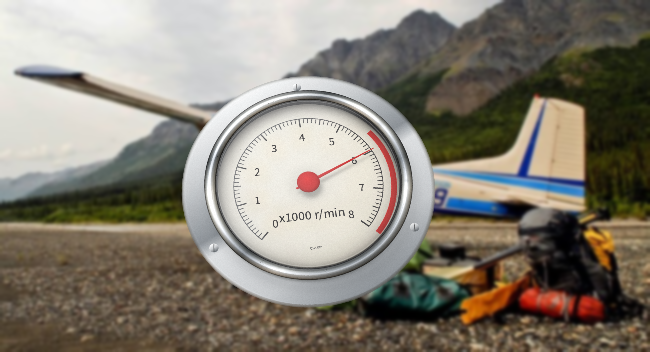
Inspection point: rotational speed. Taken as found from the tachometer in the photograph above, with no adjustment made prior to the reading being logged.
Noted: 6000 rpm
